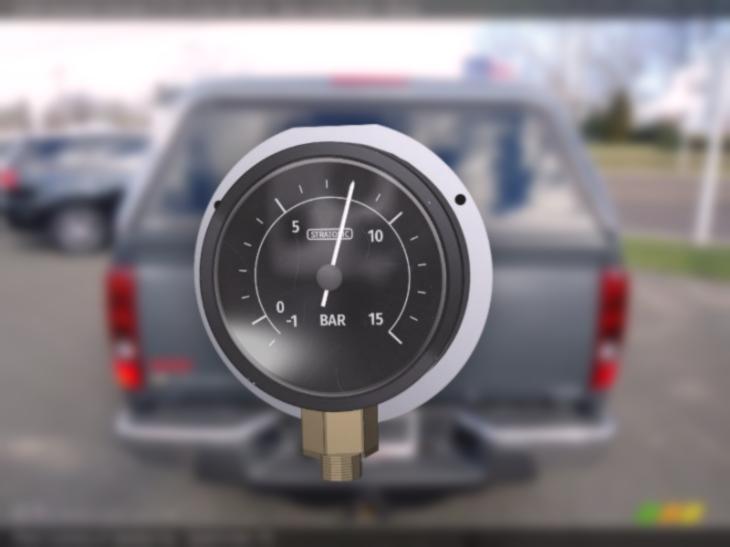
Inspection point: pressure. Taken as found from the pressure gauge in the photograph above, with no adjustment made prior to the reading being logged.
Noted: 8 bar
